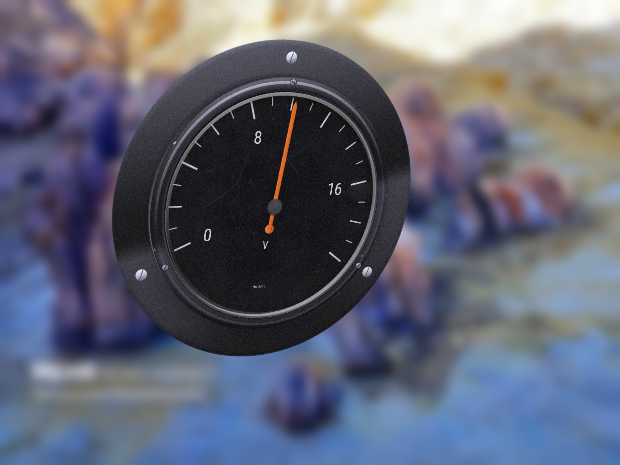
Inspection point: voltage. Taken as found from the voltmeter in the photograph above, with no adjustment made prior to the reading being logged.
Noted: 10 V
